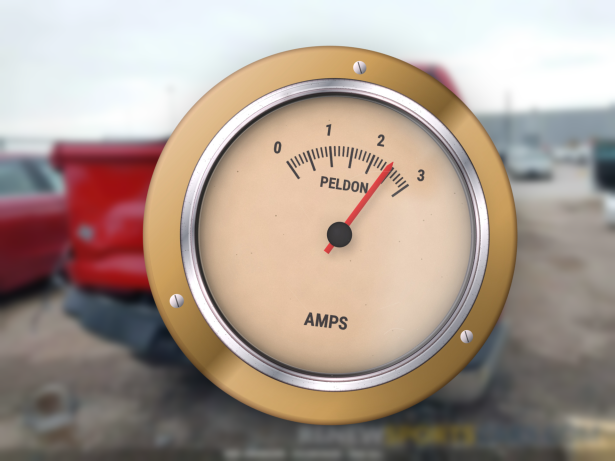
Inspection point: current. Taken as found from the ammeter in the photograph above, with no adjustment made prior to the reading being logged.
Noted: 2.4 A
